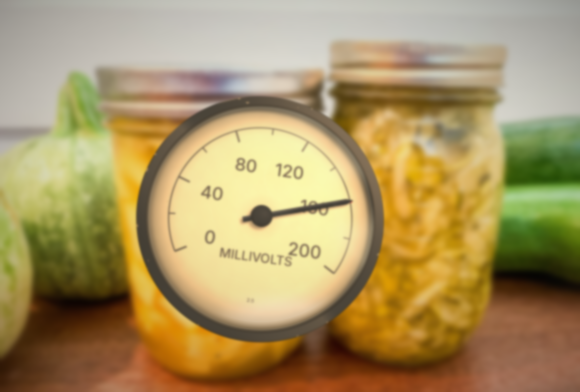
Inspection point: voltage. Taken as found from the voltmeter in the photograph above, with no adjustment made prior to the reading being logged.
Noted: 160 mV
